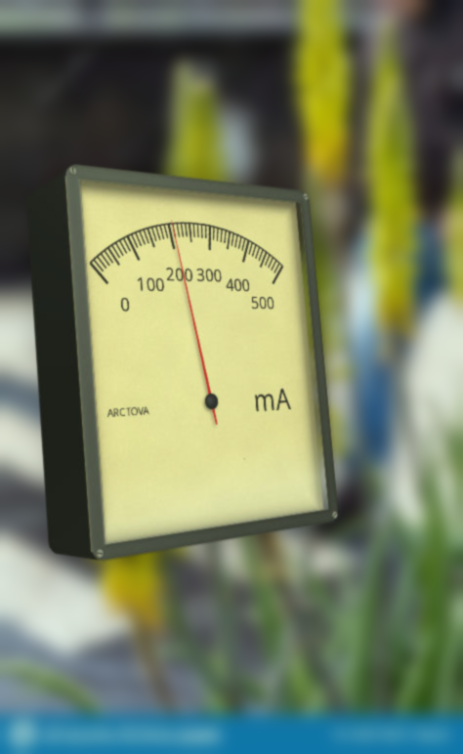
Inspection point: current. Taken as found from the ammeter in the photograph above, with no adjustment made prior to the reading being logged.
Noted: 200 mA
